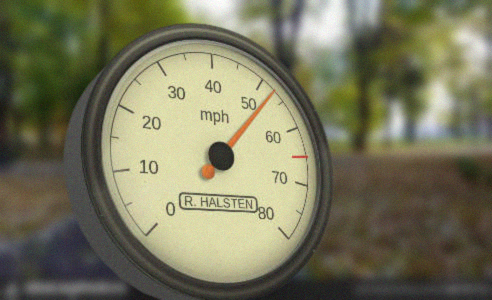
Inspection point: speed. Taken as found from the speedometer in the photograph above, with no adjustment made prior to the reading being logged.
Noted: 52.5 mph
